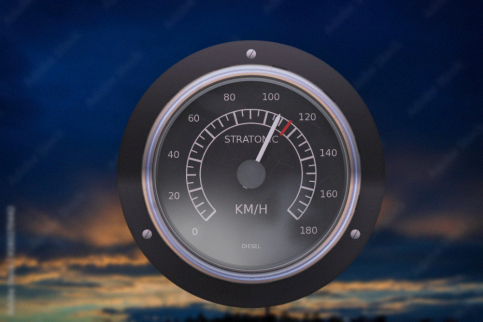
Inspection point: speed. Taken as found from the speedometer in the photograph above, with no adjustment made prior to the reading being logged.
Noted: 107.5 km/h
